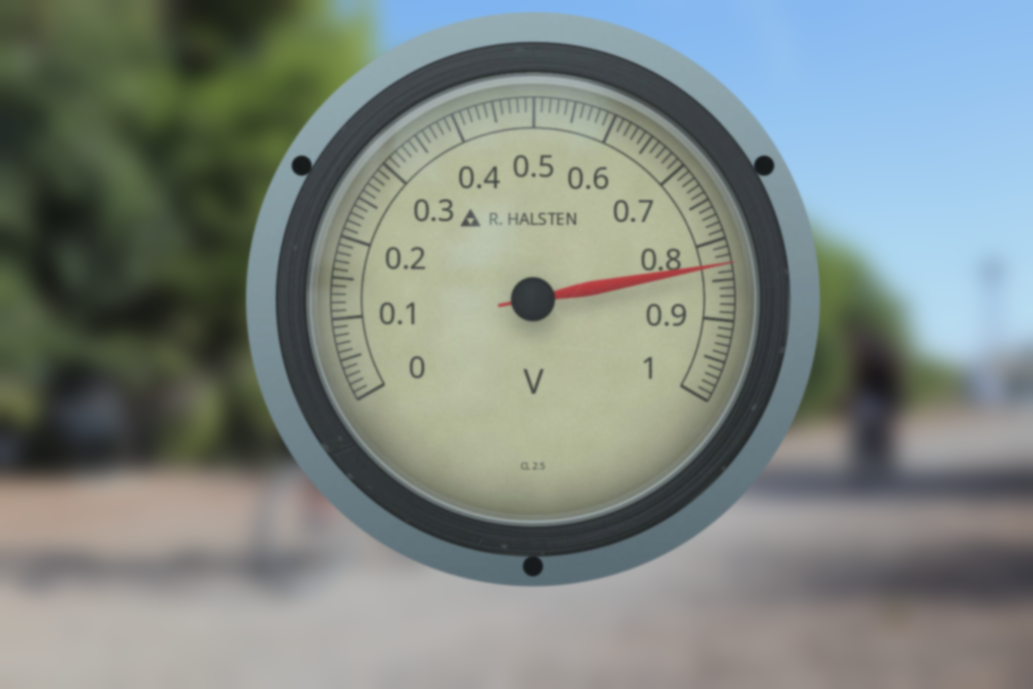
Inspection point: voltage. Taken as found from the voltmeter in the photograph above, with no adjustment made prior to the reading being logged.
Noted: 0.83 V
